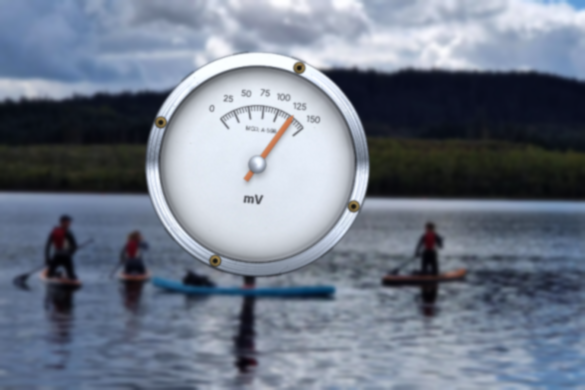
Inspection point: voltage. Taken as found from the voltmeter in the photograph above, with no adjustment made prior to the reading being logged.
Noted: 125 mV
